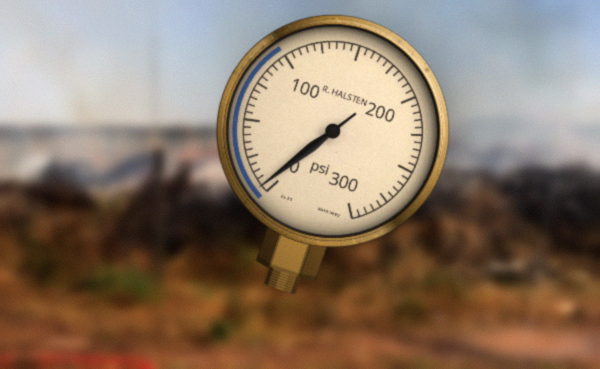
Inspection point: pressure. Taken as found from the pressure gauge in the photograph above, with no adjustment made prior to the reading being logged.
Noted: 5 psi
